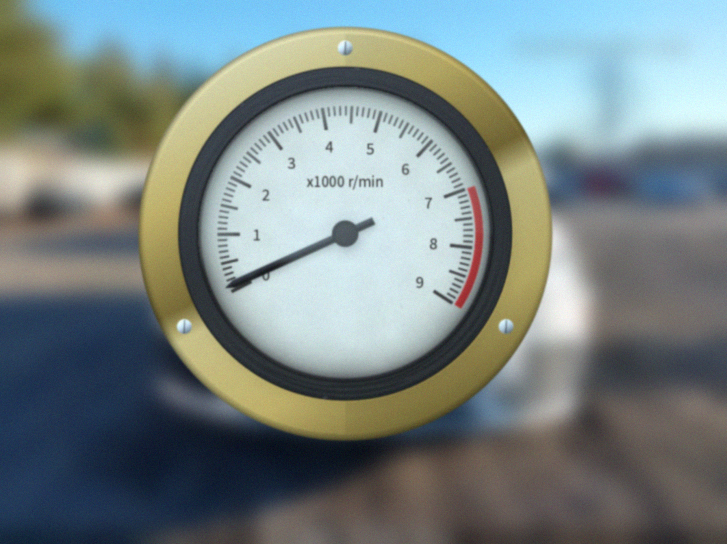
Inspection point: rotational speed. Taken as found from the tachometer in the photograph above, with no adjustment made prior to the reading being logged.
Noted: 100 rpm
